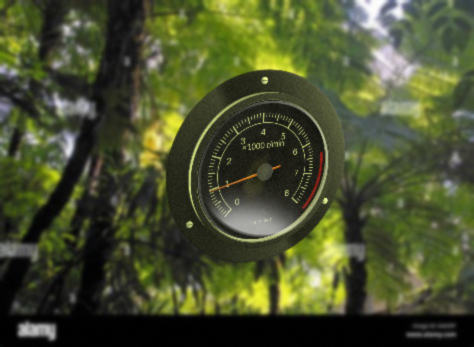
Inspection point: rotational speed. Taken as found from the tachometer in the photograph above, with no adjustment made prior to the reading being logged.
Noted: 1000 rpm
